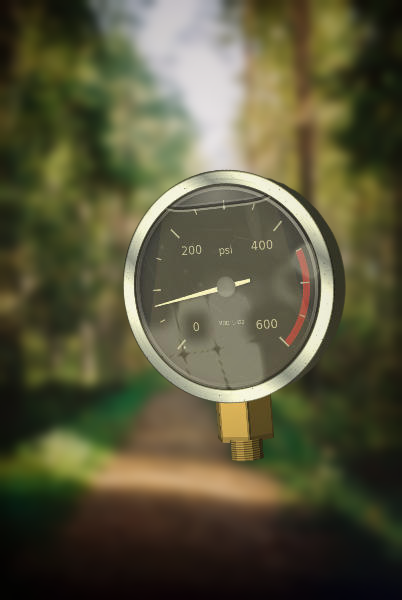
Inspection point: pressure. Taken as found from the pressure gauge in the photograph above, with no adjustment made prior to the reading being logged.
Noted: 75 psi
